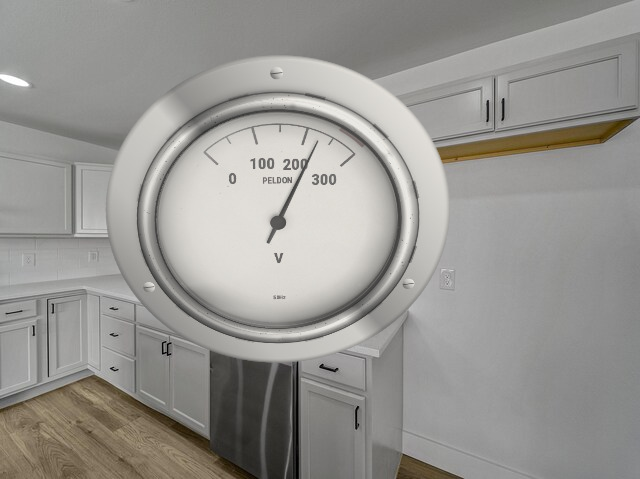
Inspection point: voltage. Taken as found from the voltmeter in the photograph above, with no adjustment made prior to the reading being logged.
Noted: 225 V
